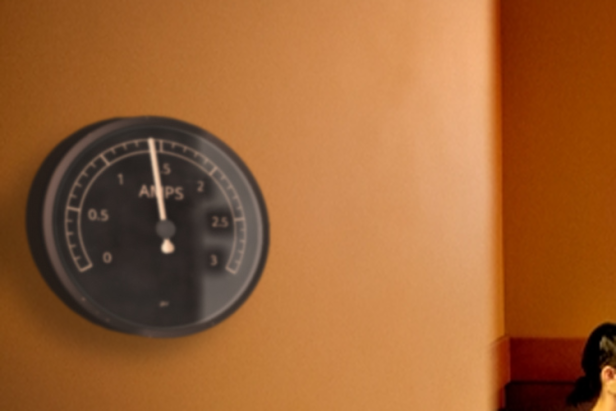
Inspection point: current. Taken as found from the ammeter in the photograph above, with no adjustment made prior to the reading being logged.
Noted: 1.4 A
